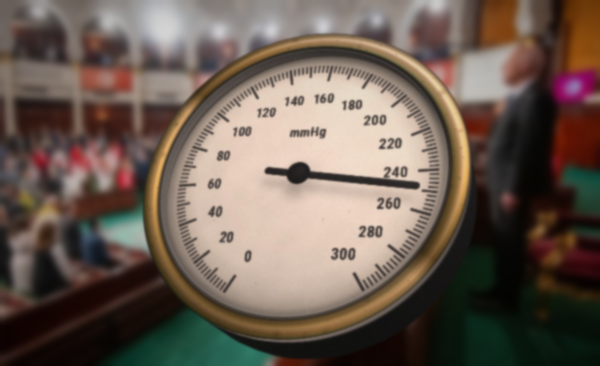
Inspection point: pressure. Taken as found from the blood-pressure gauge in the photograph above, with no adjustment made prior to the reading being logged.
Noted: 250 mmHg
